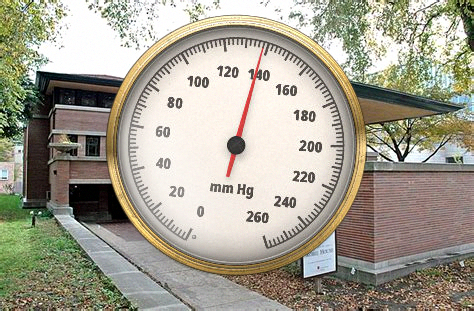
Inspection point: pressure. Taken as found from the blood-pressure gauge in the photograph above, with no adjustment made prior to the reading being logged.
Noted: 138 mmHg
